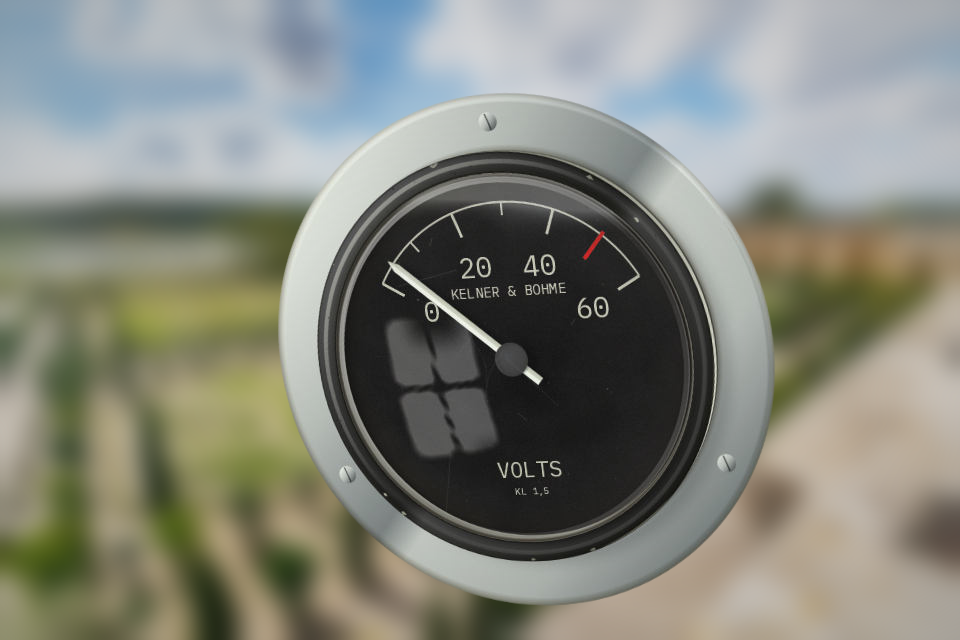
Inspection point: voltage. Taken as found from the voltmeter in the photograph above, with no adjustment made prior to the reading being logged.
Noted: 5 V
